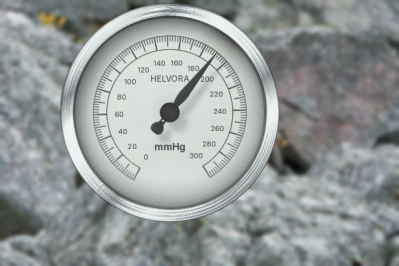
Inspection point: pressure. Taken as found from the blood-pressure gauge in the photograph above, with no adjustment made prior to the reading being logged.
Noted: 190 mmHg
